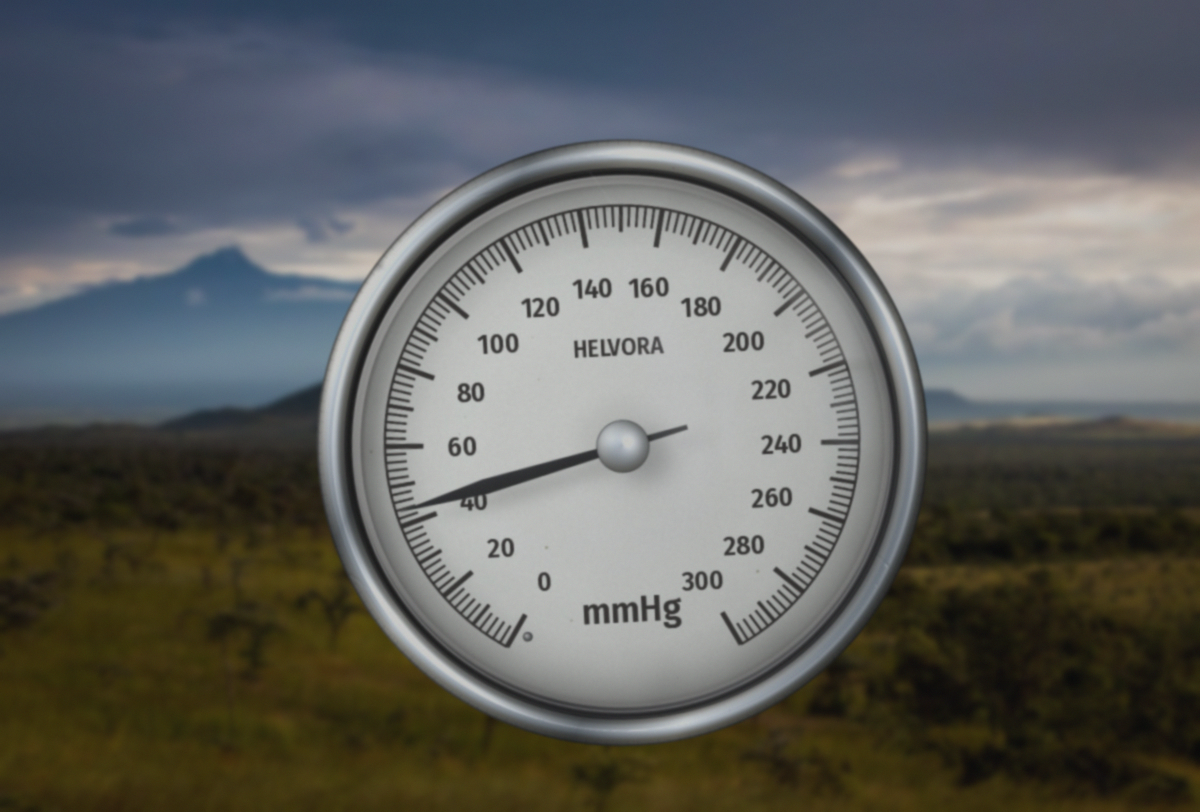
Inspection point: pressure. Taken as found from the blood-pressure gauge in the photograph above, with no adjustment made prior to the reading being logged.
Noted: 44 mmHg
